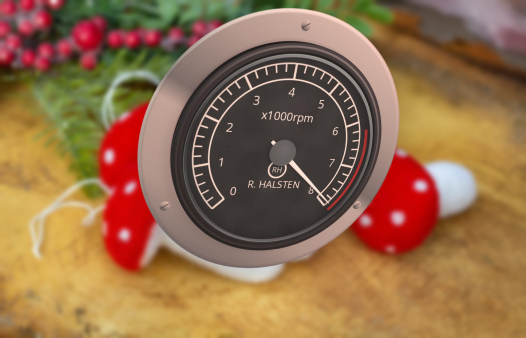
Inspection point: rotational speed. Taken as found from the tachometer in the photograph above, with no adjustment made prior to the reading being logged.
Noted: 7900 rpm
